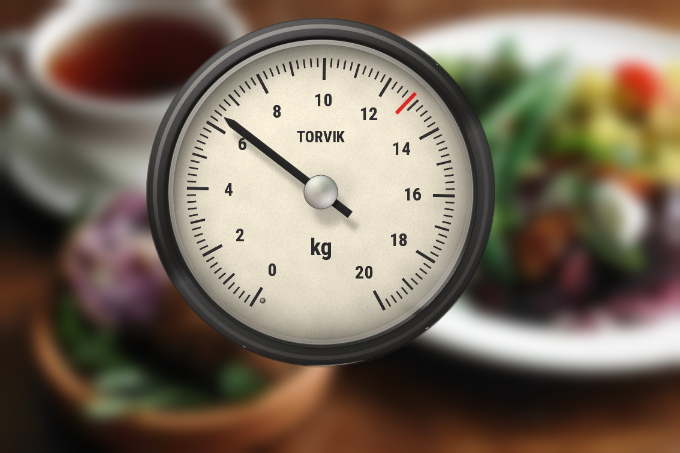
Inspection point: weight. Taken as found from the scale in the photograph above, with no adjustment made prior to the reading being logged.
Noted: 6.4 kg
